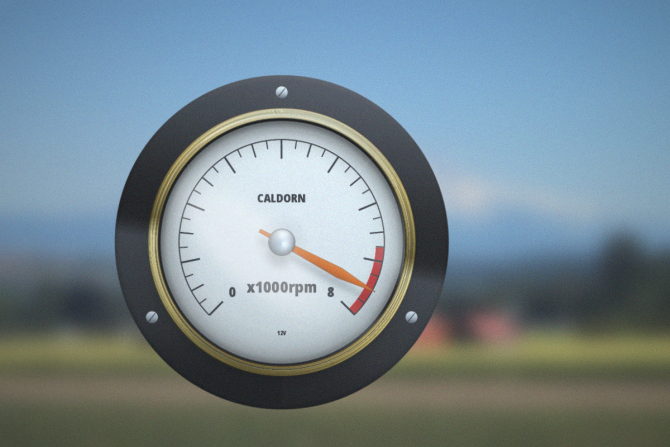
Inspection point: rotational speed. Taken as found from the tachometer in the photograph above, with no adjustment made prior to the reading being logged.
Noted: 7500 rpm
